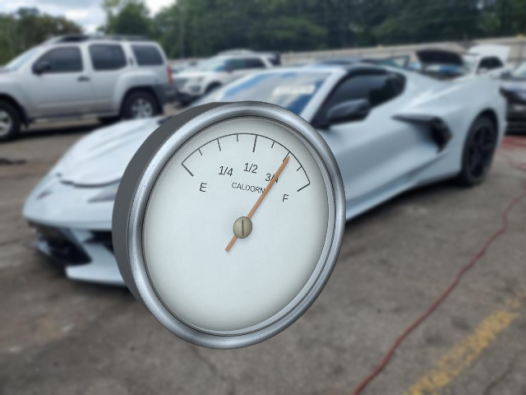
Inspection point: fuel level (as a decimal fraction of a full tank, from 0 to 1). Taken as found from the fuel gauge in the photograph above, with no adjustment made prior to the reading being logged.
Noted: 0.75
